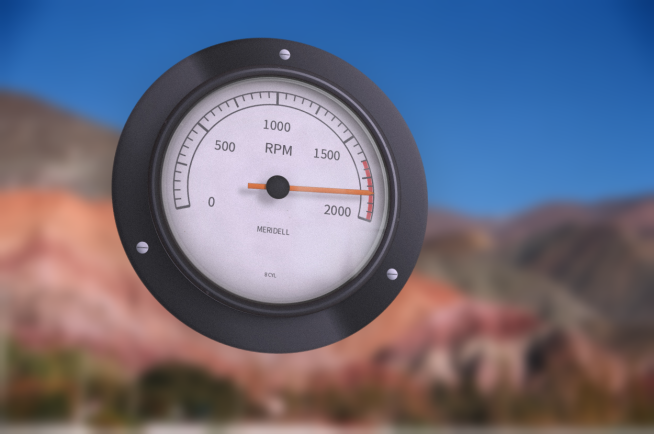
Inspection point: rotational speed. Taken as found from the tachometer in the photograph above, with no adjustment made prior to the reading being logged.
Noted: 1850 rpm
